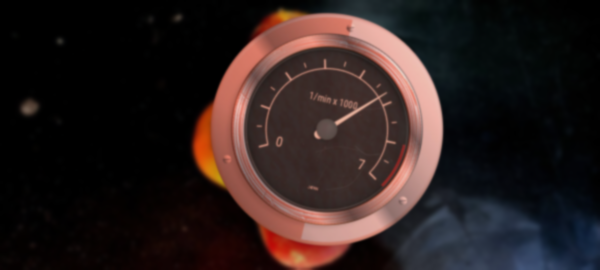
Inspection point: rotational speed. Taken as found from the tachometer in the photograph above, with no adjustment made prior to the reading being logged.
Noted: 4750 rpm
